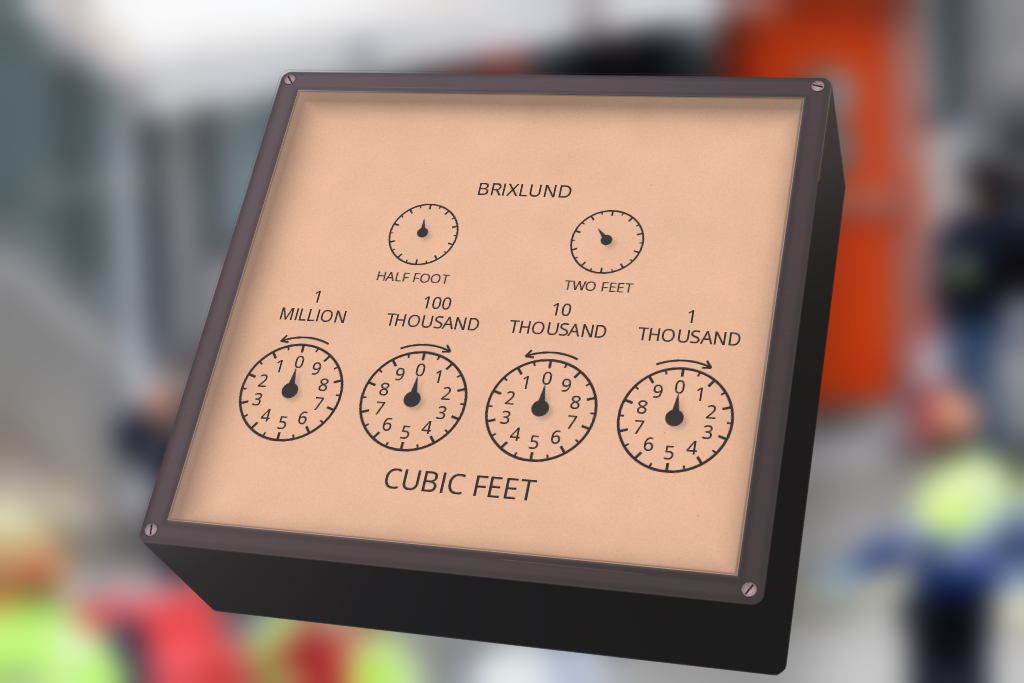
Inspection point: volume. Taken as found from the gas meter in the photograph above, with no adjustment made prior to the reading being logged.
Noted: 0 ft³
